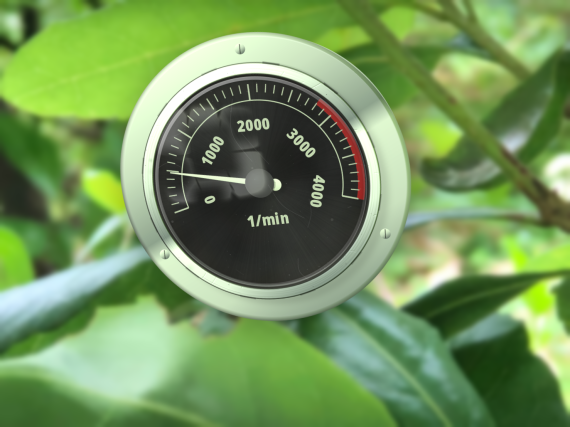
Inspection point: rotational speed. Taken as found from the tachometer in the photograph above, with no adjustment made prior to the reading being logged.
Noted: 500 rpm
